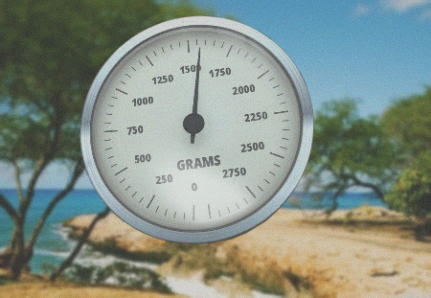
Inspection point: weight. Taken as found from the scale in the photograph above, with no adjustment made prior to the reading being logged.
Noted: 1575 g
